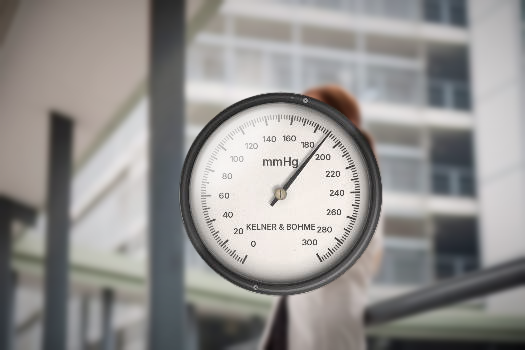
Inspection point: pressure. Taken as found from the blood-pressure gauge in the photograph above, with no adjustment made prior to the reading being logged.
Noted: 190 mmHg
